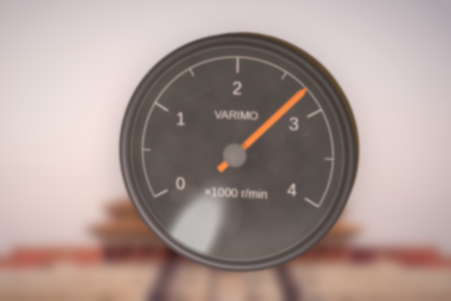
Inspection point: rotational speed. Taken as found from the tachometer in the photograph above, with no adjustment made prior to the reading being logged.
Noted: 2750 rpm
